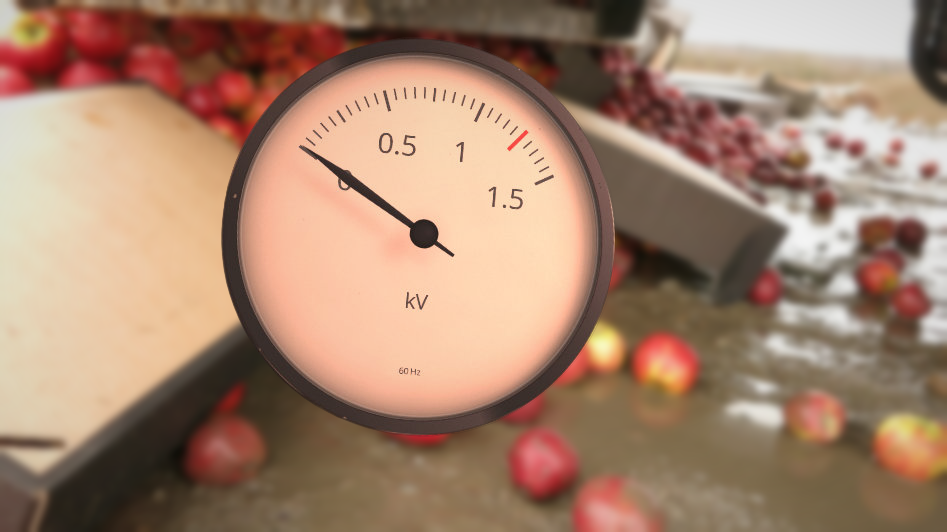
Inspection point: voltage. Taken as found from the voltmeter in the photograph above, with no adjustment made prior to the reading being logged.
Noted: 0 kV
